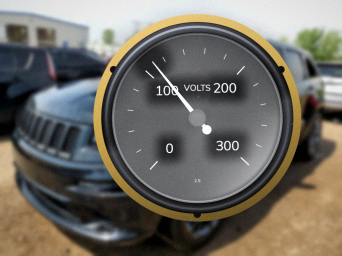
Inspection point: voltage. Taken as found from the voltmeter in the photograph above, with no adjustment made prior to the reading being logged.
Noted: 110 V
